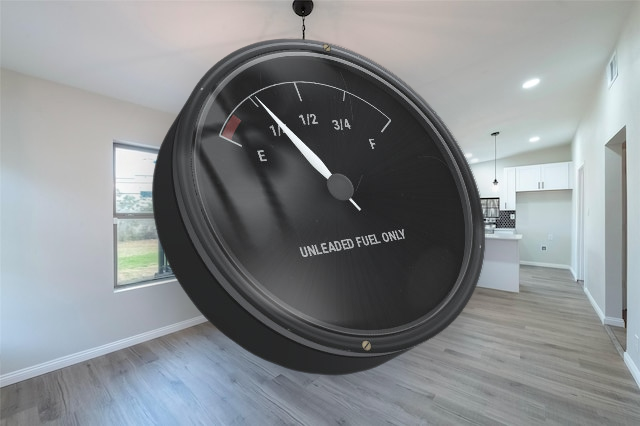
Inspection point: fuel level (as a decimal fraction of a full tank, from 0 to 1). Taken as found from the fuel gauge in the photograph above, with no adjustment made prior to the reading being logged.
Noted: 0.25
